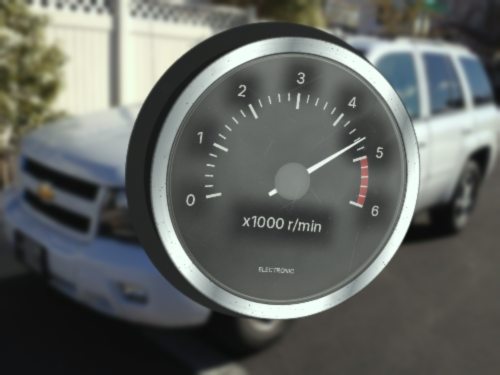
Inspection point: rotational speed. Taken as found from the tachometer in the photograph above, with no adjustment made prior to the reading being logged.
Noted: 4600 rpm
